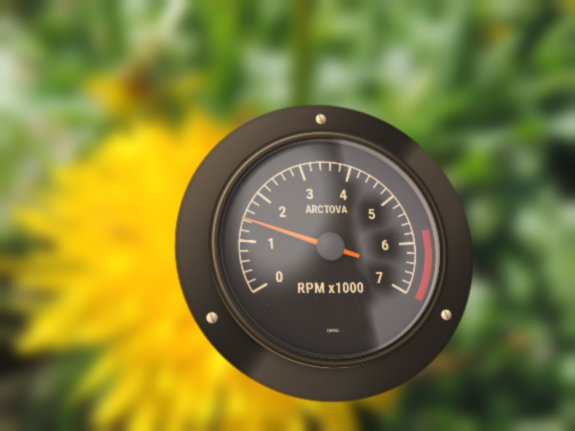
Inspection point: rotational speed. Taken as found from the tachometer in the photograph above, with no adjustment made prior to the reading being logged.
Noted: 1400 rpm
